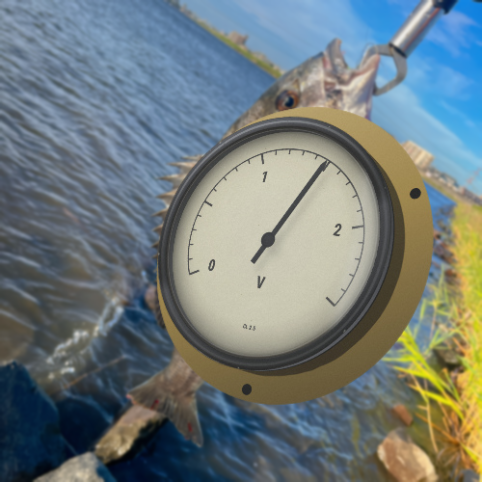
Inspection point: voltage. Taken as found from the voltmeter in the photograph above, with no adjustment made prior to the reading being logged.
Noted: 1.5 V
